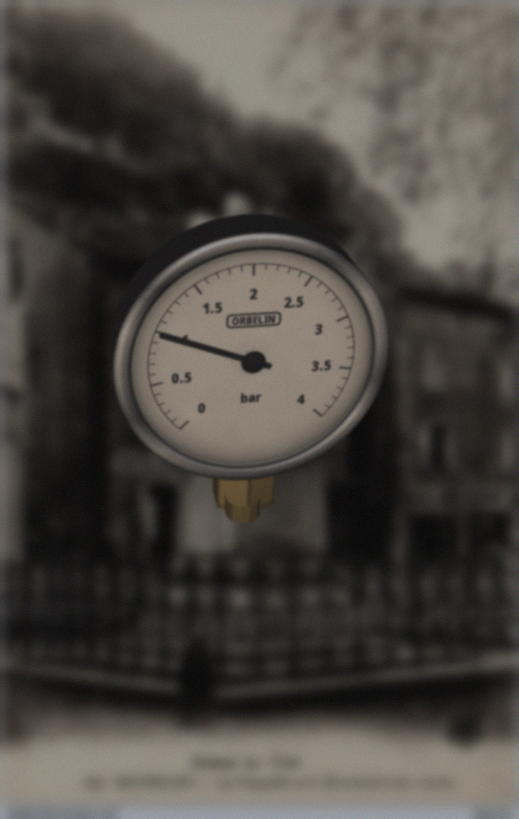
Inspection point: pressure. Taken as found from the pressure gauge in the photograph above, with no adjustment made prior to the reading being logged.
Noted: 1 bar
